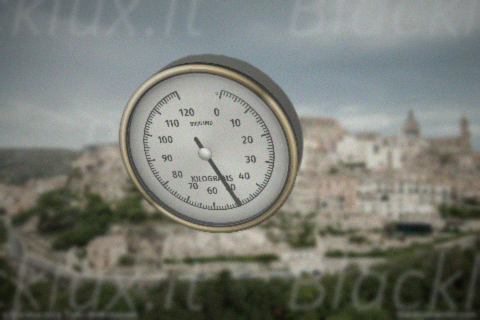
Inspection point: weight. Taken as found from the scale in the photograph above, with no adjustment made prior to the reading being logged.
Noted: 50 kg
